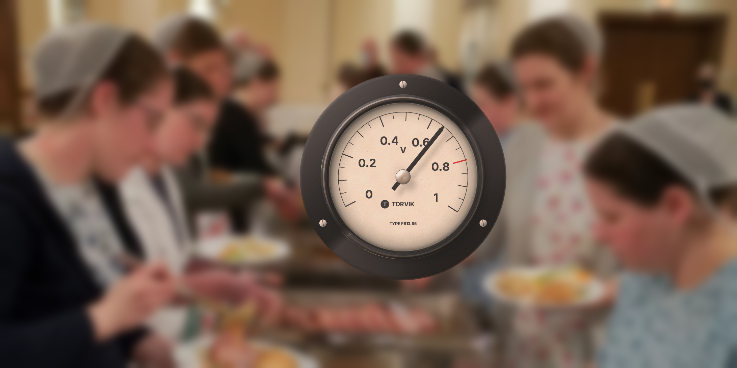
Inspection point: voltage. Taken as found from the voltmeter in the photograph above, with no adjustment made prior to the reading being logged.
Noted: 0.65 V
